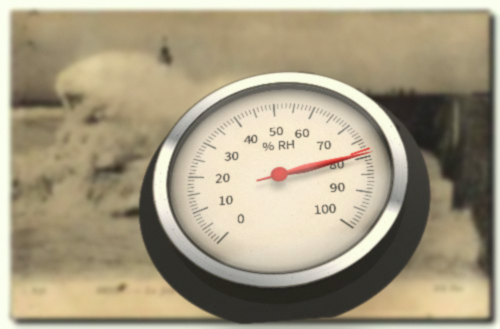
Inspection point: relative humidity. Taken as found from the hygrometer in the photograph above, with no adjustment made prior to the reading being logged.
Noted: 80 %
